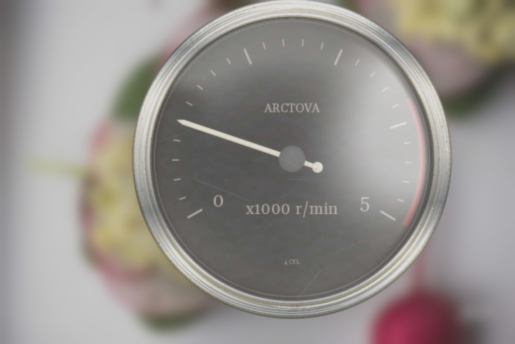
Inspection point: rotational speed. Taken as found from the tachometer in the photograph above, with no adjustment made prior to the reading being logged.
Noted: 1000 rpm
